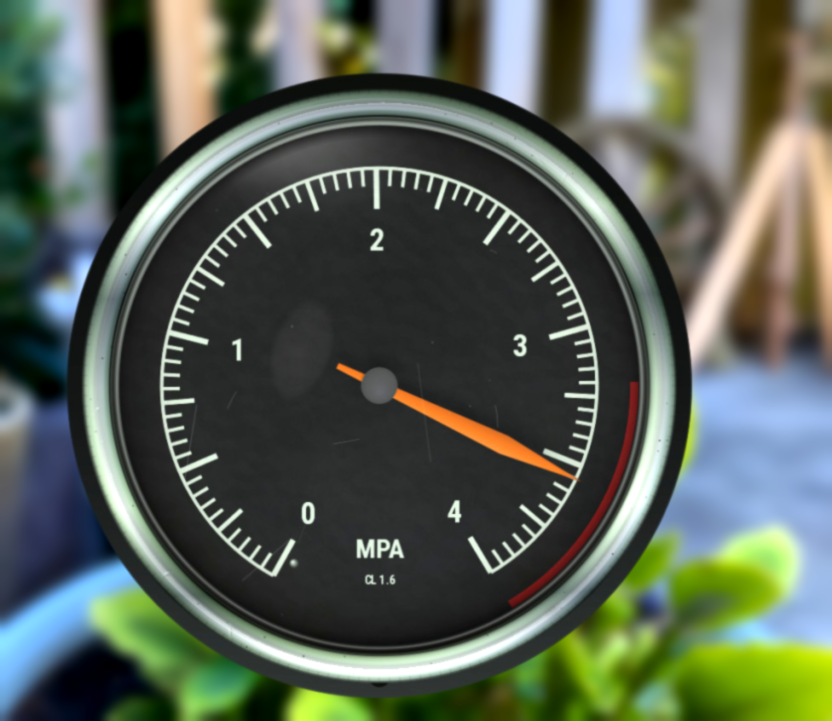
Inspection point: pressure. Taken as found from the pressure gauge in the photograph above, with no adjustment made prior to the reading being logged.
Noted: 3.55 MPa
